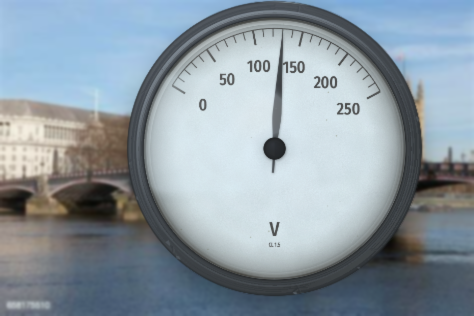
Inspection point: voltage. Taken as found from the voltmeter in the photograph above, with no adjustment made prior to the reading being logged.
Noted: 130 V
